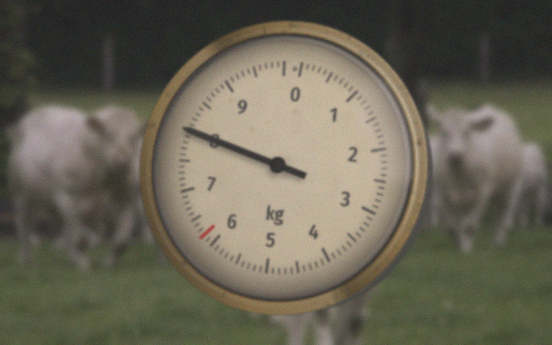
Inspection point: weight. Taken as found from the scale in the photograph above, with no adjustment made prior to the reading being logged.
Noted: 8 kg
